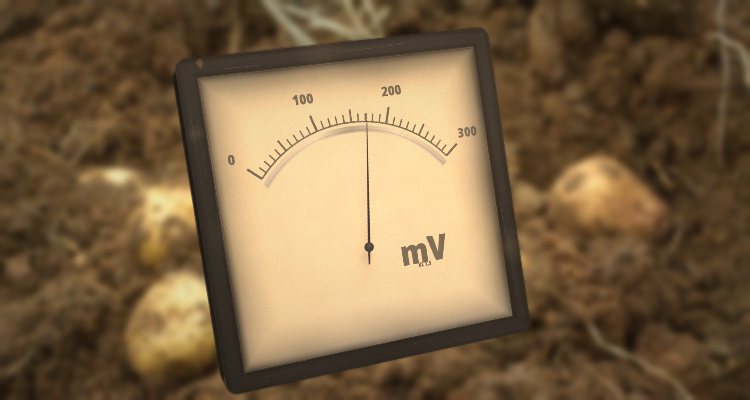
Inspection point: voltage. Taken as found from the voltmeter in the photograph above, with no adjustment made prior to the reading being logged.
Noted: 170 mV
